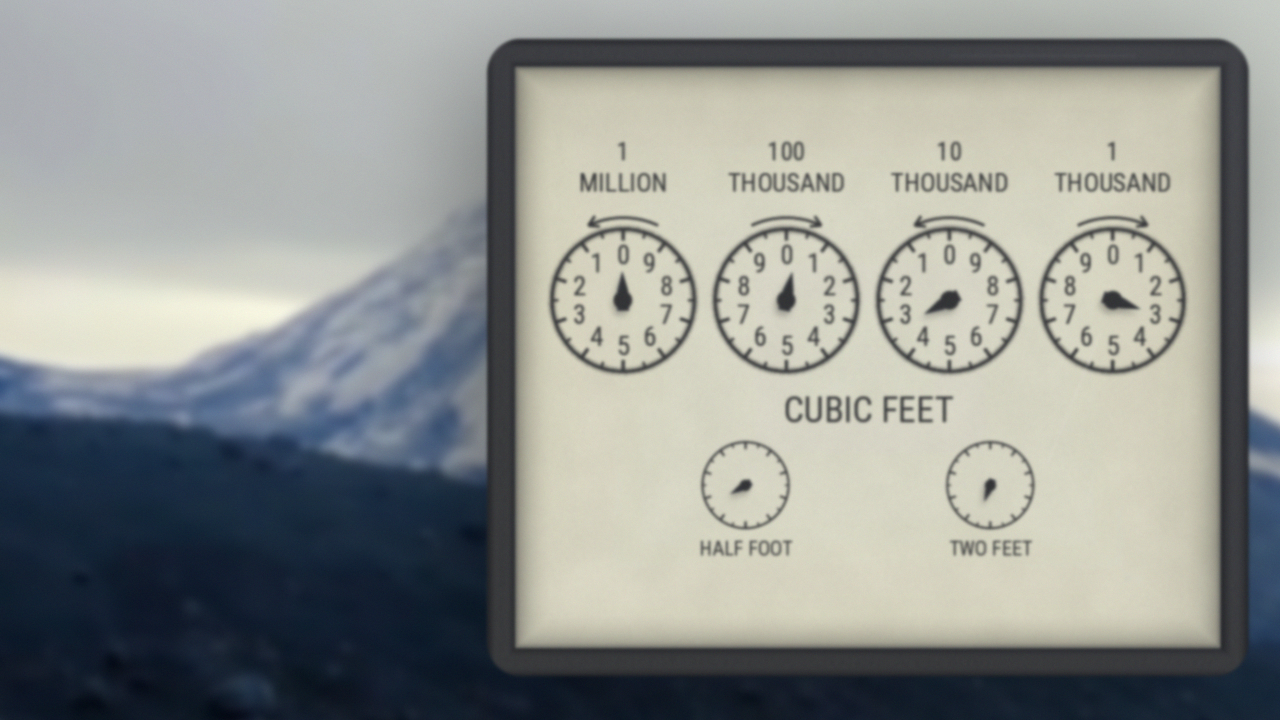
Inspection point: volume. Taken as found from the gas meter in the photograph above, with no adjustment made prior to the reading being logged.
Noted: 3300 ft³
